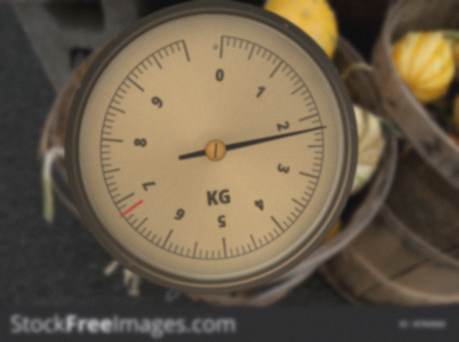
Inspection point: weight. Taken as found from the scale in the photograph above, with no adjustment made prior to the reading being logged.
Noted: 2.2 kg
